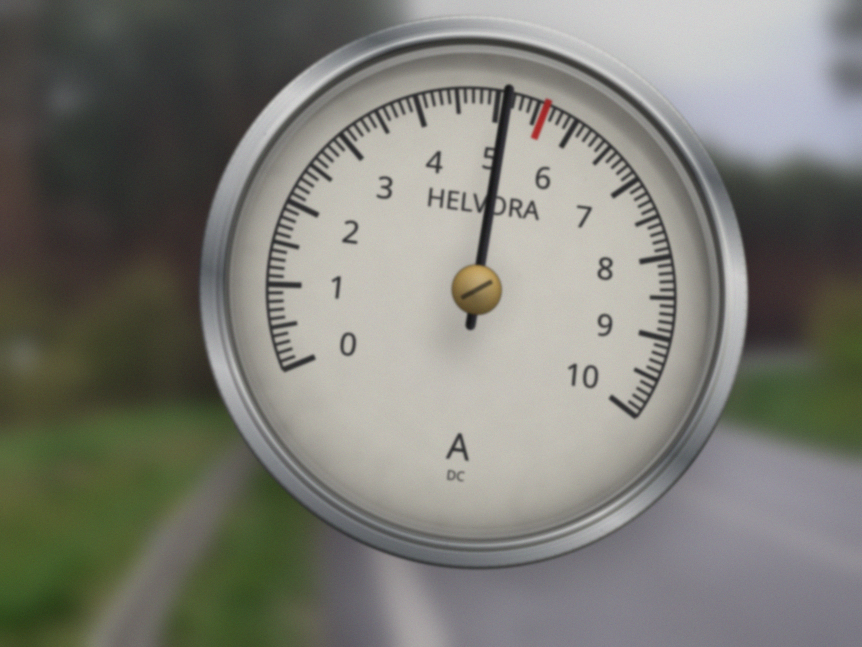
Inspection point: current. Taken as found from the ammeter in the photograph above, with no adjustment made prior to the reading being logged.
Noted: 5.1 A
